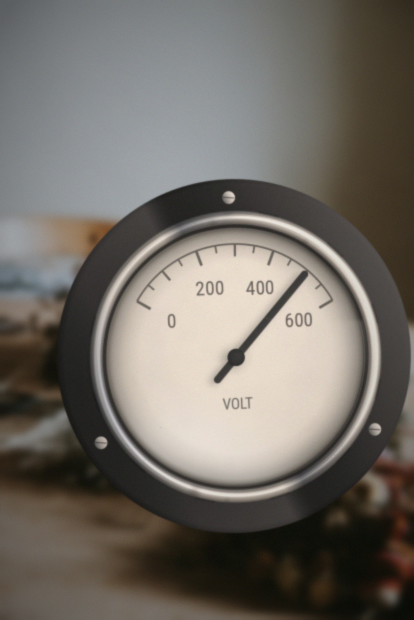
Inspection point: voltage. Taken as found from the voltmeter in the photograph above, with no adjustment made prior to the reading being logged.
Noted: 500 V
